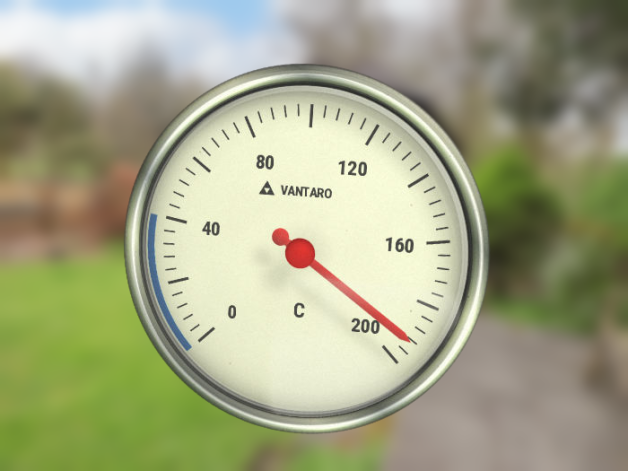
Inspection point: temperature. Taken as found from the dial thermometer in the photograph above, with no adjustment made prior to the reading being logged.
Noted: 192 °C
